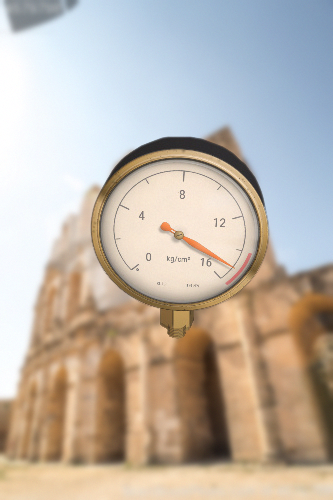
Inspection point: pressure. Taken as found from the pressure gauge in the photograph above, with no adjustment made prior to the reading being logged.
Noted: 15 kg/cm²
